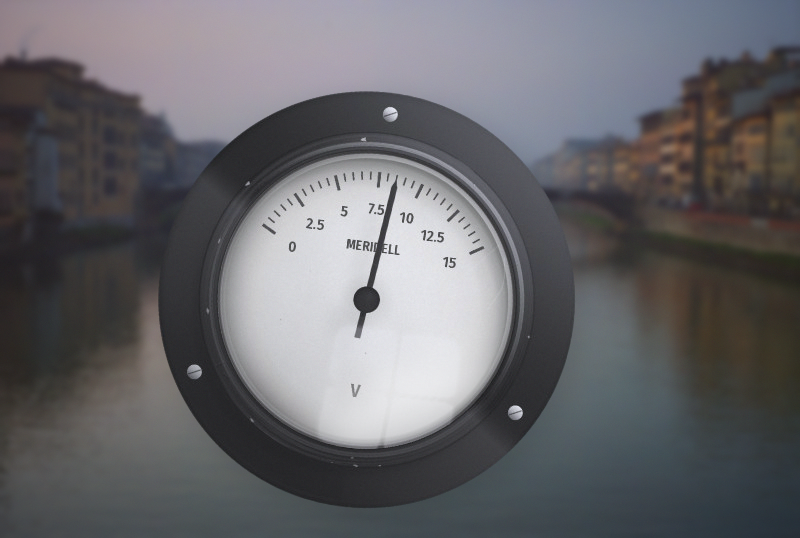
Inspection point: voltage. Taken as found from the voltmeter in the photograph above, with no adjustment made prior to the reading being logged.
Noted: 8.5 V
